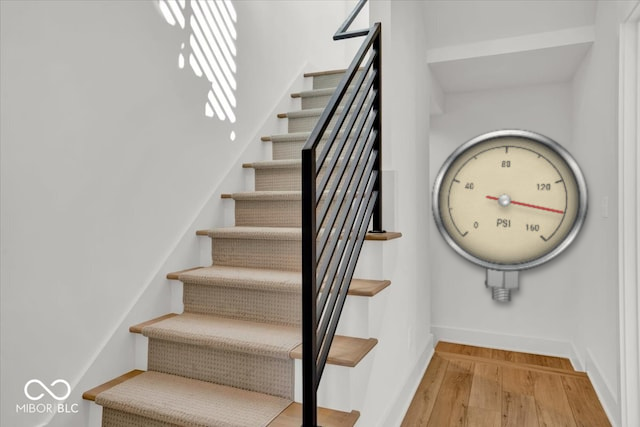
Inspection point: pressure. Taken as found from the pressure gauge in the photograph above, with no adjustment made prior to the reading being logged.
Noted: 140 psi
